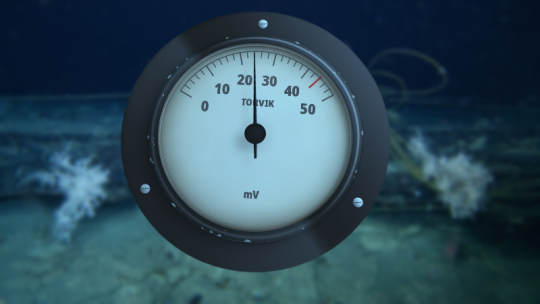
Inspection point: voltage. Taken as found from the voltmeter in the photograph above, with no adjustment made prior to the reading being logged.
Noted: 24 mV
